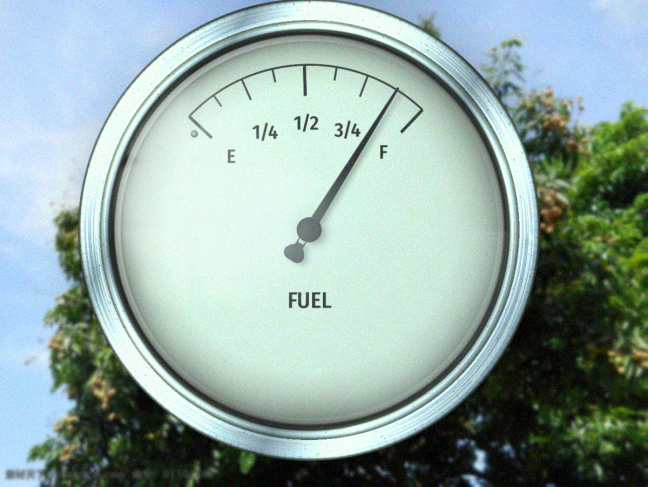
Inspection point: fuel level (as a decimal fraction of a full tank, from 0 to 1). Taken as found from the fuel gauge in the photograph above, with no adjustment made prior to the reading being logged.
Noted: 0.875
